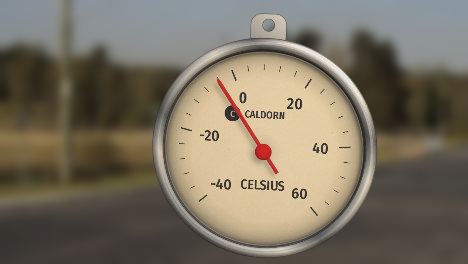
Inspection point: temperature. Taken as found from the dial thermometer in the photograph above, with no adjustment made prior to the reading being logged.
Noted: -4 °C
